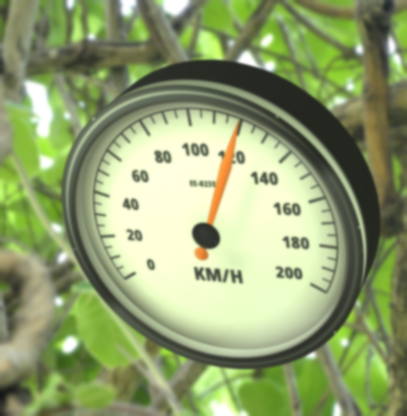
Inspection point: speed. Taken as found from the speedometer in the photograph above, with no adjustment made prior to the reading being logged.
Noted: 120 km/h
